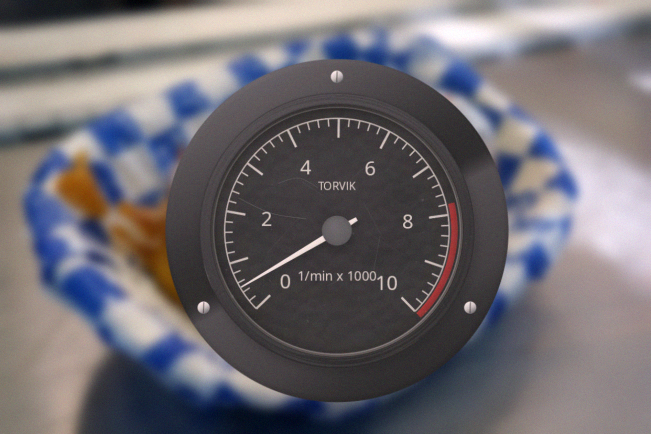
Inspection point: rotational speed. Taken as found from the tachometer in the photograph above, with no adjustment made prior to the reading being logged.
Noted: 500 rpm
